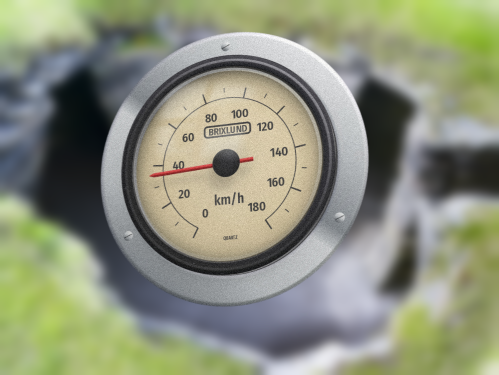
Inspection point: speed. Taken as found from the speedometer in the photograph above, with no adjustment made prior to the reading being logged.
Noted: 35 km/h
